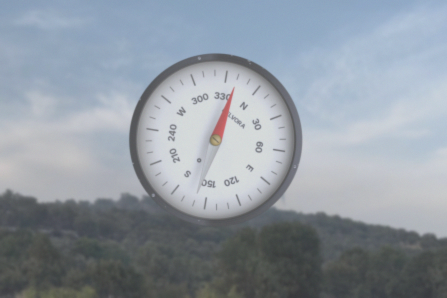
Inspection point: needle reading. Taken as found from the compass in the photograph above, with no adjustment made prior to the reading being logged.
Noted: 340 °
